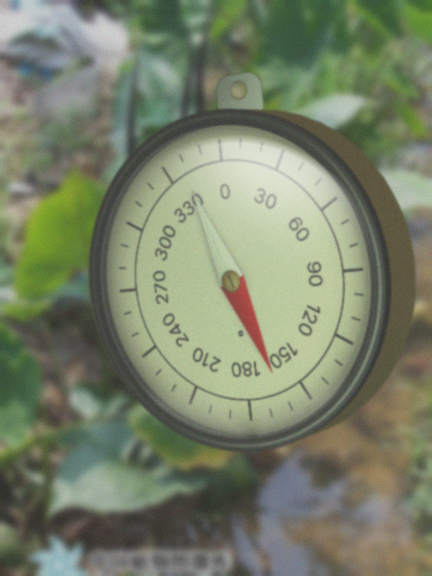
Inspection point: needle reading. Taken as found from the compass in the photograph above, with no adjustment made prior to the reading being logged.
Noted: 160 °
